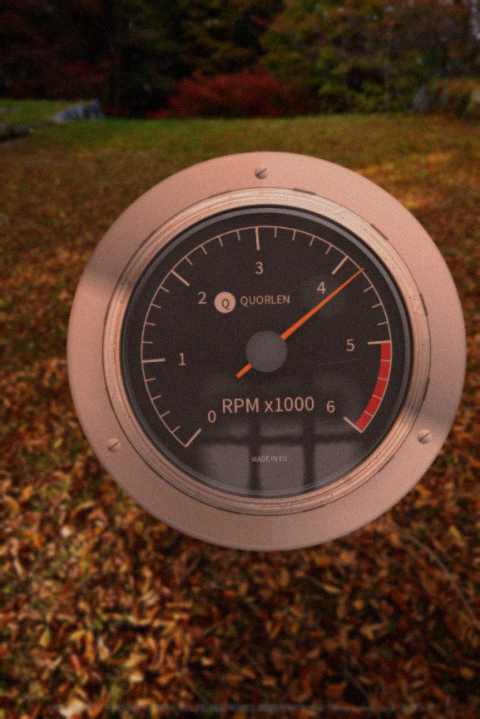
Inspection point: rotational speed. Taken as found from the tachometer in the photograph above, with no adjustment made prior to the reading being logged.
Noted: 4200 rpm
